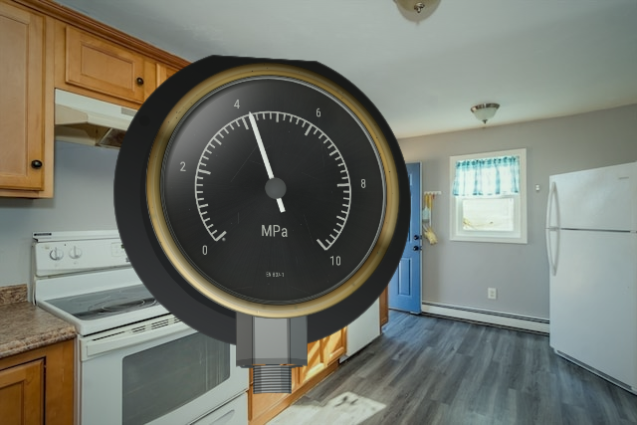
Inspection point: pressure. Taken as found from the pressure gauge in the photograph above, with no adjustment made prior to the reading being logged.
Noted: 4.2 MPa
